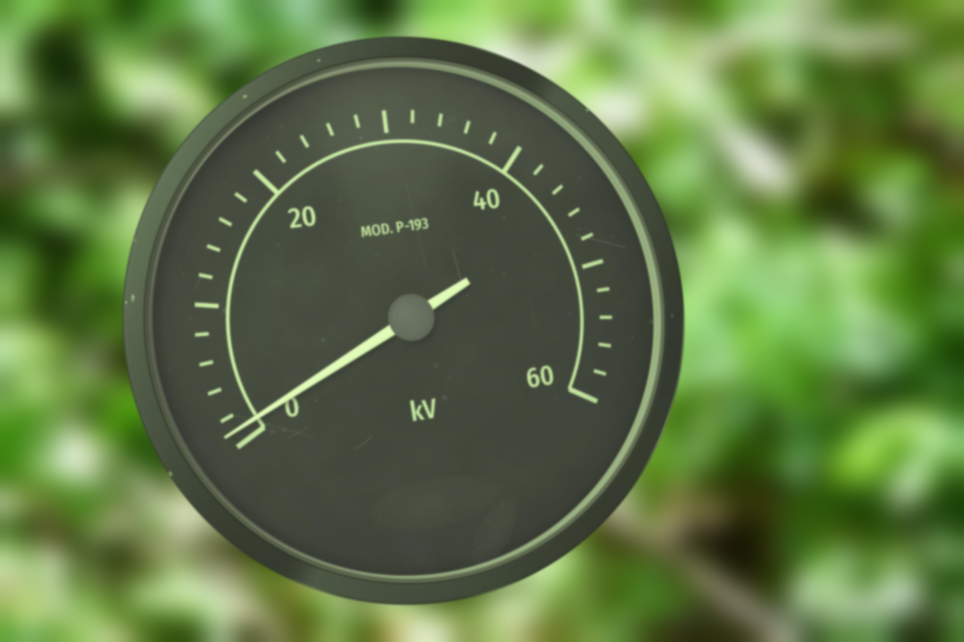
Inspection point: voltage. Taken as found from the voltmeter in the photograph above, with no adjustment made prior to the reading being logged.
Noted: 1 kV
